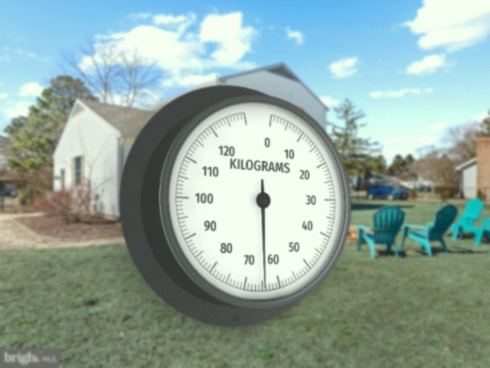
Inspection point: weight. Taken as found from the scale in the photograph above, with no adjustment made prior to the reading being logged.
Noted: 65 kg
